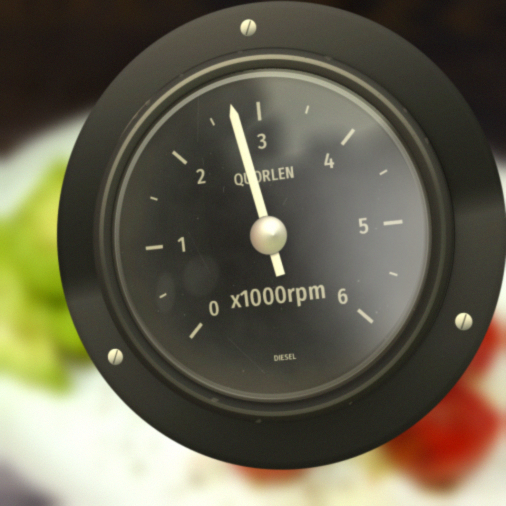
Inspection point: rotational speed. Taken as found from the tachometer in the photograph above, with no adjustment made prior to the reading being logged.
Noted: 2750 rpm
